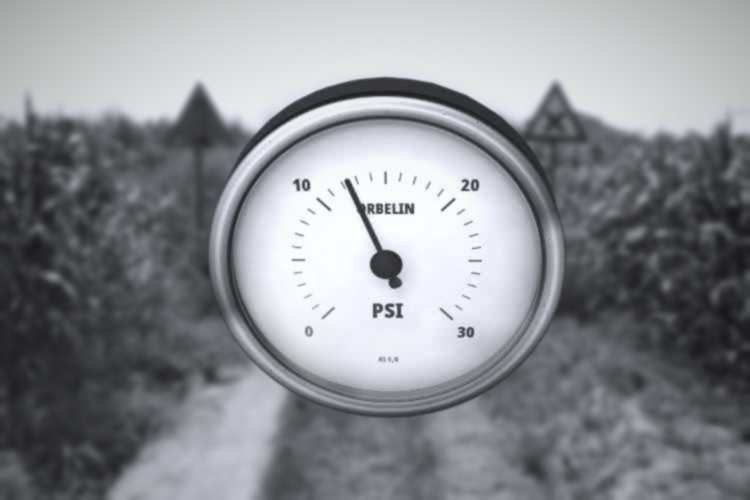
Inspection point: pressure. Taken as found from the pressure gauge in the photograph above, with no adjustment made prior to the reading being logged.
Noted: 12.5 psi
